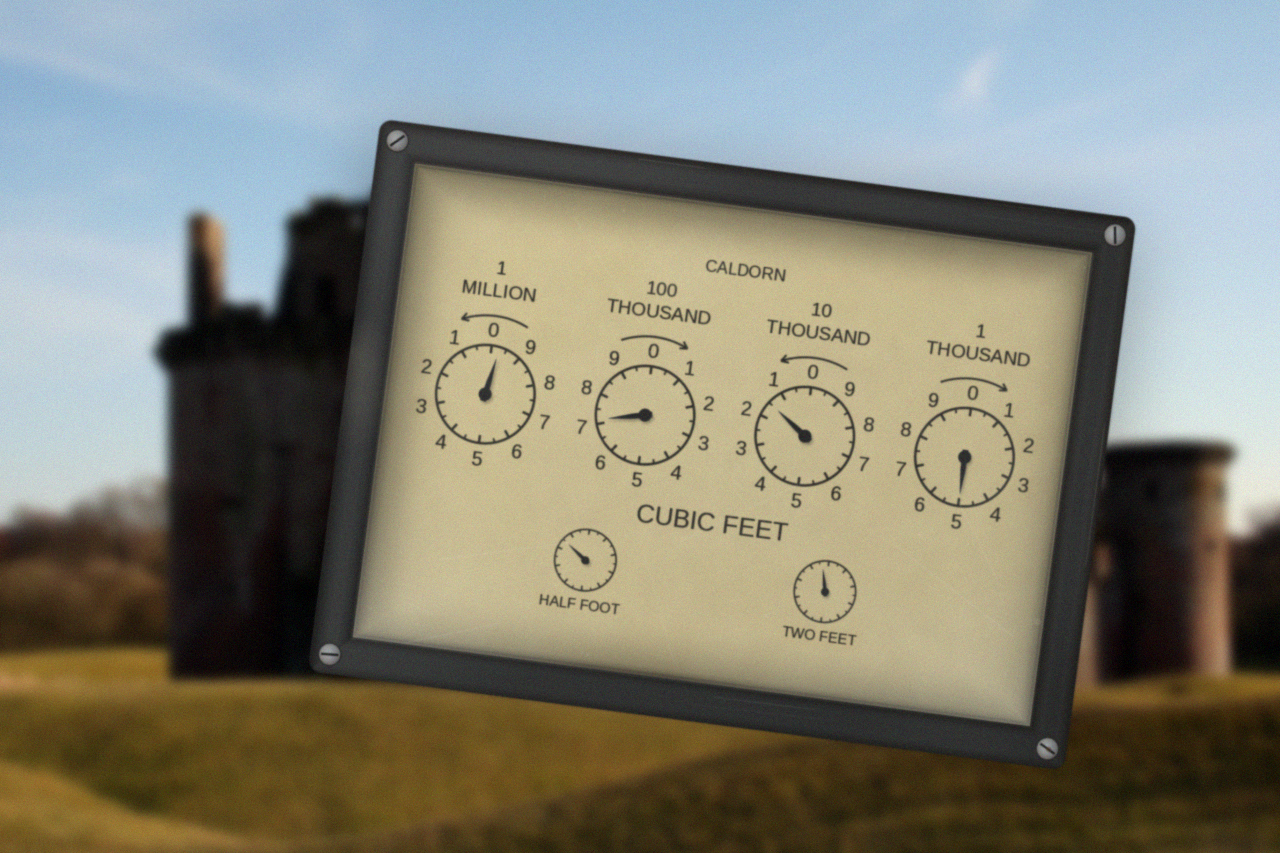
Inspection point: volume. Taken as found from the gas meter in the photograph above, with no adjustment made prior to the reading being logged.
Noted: 971500 ft³
